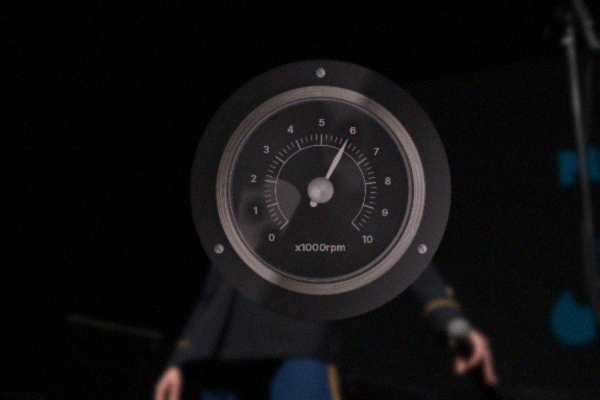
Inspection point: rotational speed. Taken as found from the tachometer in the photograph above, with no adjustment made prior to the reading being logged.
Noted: 6000 rpm
